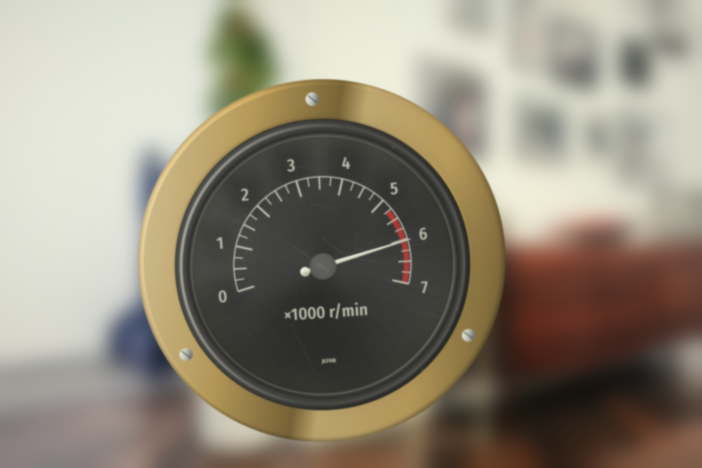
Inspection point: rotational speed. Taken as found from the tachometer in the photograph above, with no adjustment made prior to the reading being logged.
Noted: 6000 rpm
